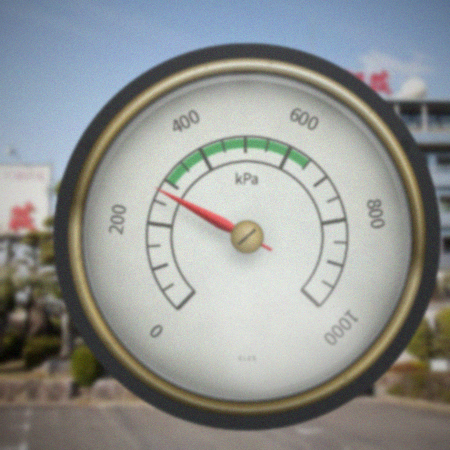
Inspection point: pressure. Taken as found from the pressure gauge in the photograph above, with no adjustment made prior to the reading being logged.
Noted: 275 kPa
